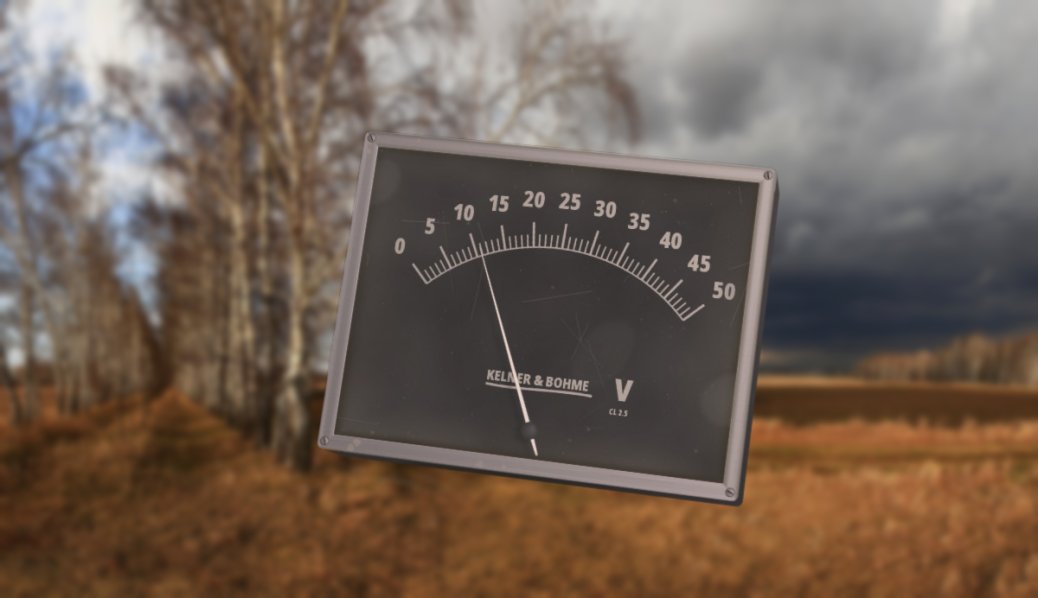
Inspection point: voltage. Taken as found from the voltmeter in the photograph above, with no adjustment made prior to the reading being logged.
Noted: 11 V
